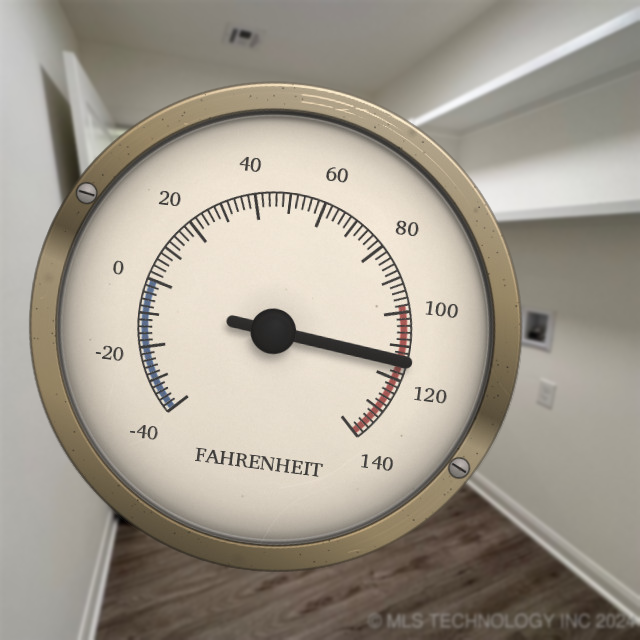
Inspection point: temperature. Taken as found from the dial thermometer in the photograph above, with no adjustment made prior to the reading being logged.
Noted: 114 °F
